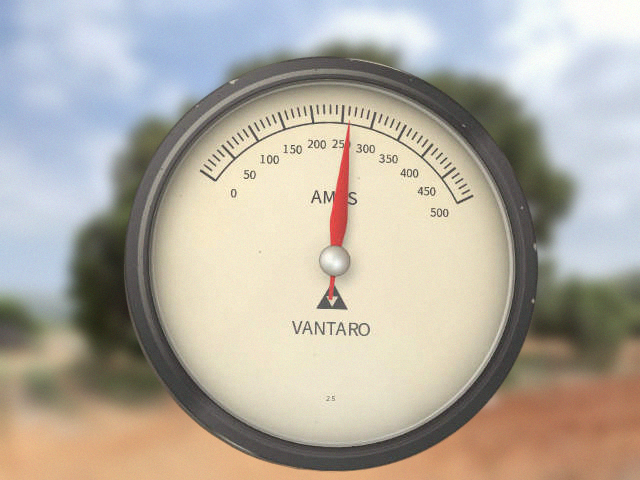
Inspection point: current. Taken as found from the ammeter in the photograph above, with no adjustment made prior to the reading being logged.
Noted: 260 A
